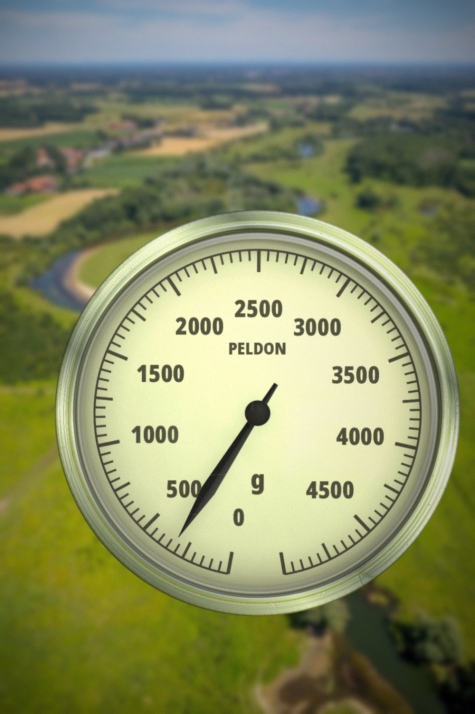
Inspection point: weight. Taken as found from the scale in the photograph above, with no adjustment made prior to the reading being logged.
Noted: 325 g
